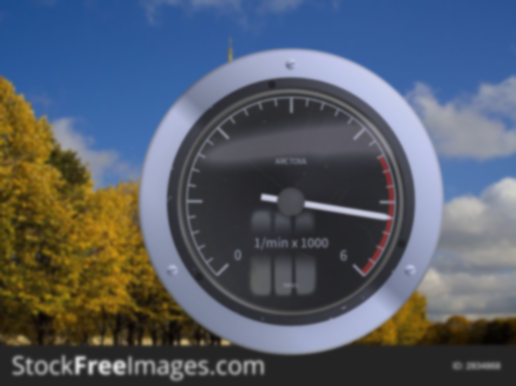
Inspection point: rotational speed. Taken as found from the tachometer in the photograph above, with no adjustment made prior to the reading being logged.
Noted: 5200 rpm
